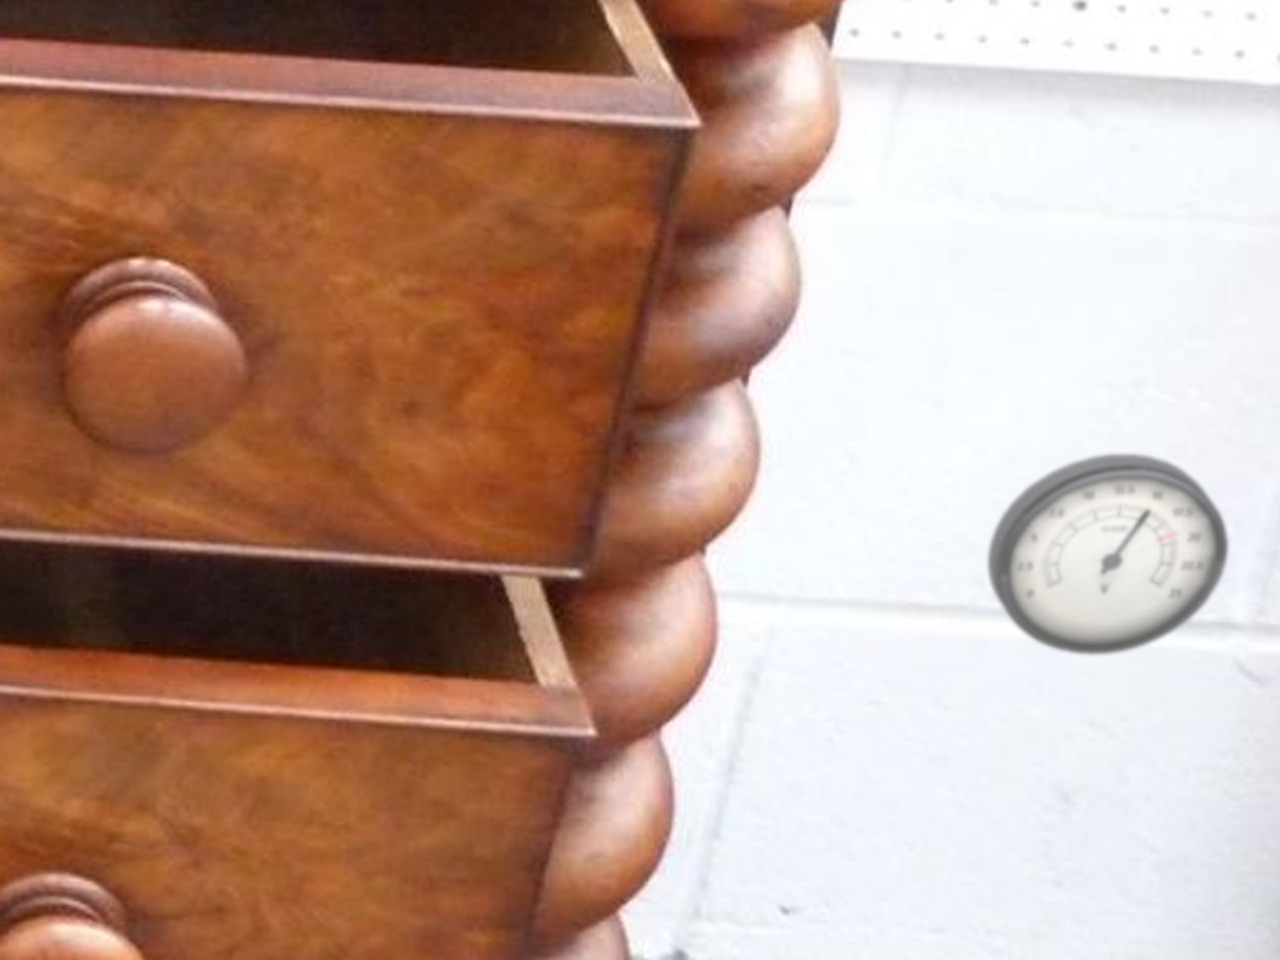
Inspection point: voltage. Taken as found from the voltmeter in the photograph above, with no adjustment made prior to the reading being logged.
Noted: 15 V
